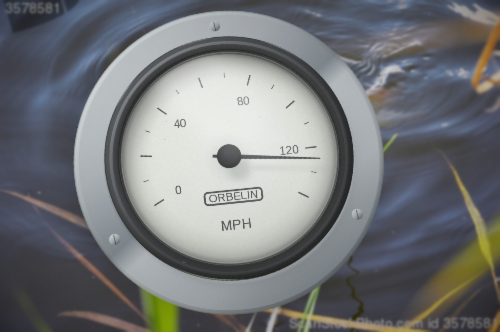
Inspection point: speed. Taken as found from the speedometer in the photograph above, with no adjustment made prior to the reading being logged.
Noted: 125 mph
